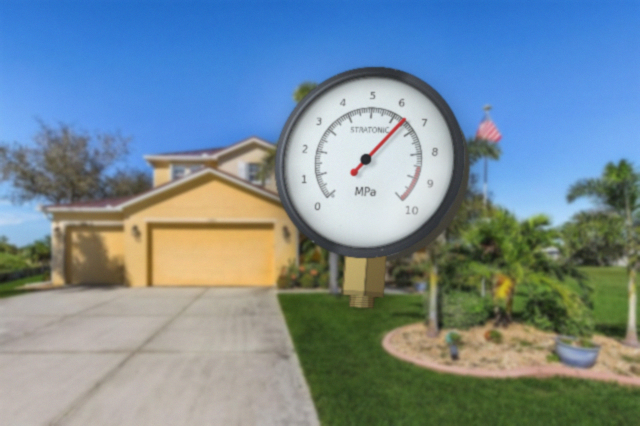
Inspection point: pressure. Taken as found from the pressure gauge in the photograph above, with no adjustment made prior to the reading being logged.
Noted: 6.5 MPa
